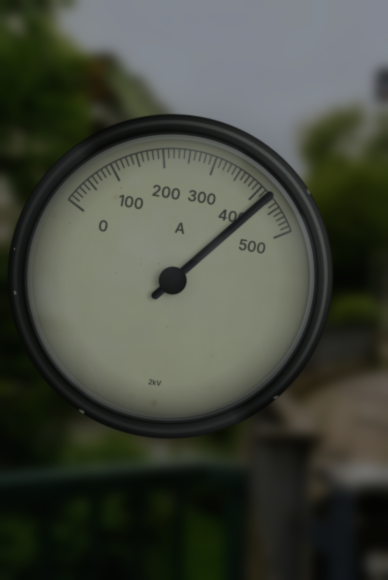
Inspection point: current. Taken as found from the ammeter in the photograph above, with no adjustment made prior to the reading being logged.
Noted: 420 A
